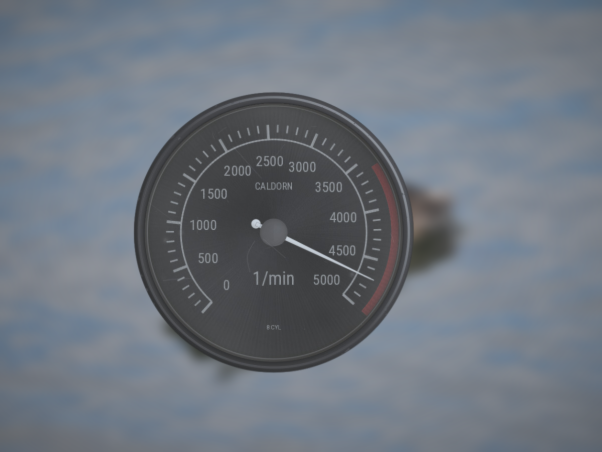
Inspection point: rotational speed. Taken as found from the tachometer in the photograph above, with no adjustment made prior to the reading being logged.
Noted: 4700 rpm
